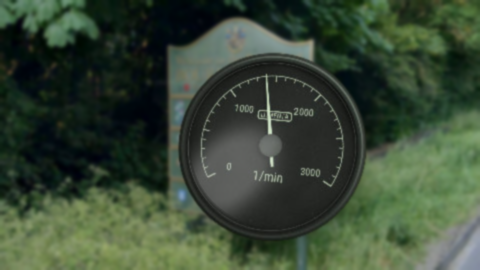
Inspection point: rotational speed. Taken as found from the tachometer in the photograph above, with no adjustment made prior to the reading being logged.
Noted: 1400 rpm
